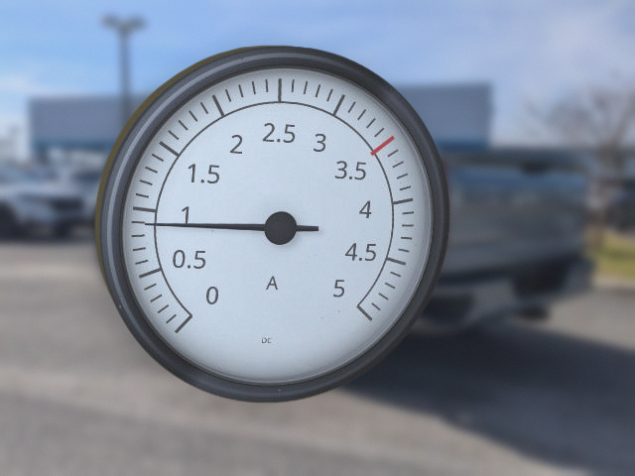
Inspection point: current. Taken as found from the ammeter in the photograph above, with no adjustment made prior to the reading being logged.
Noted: 0.9 A
